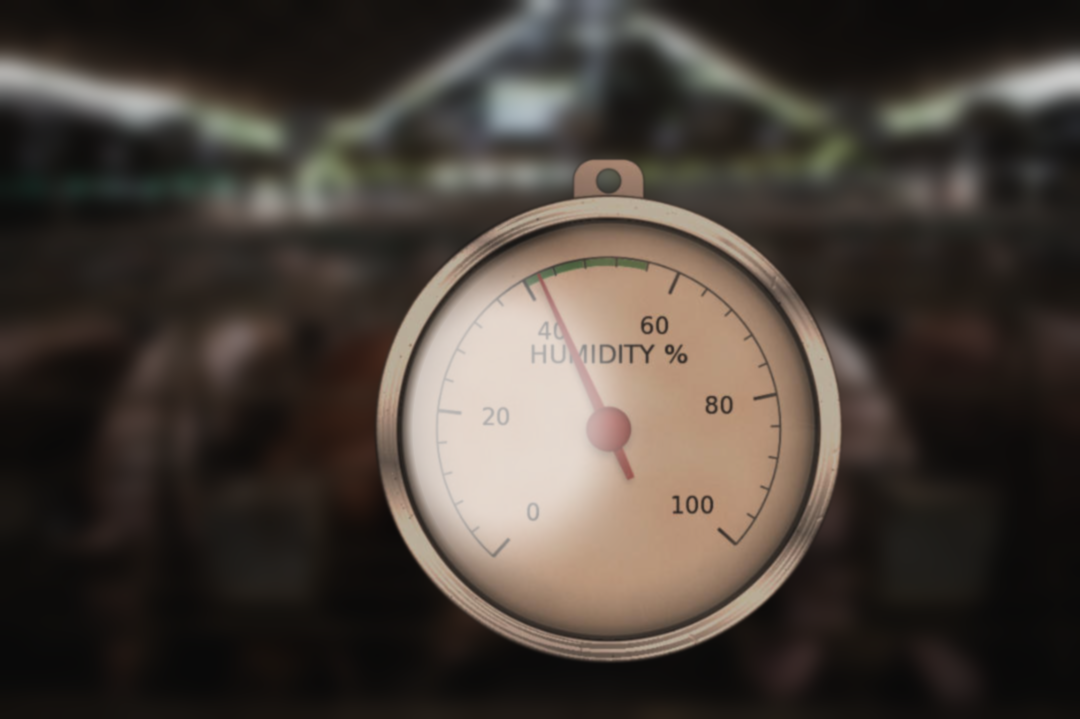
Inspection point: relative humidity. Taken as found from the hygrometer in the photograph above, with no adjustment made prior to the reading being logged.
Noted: 42 %
